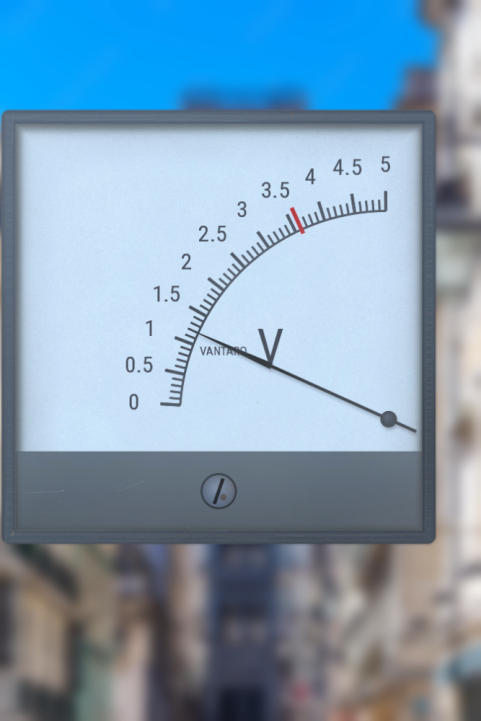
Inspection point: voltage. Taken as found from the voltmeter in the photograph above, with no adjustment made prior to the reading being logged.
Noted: 1.2 V
